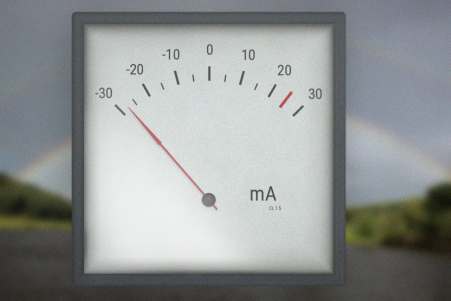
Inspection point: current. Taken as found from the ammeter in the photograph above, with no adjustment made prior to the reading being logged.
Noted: -27.5 mA
